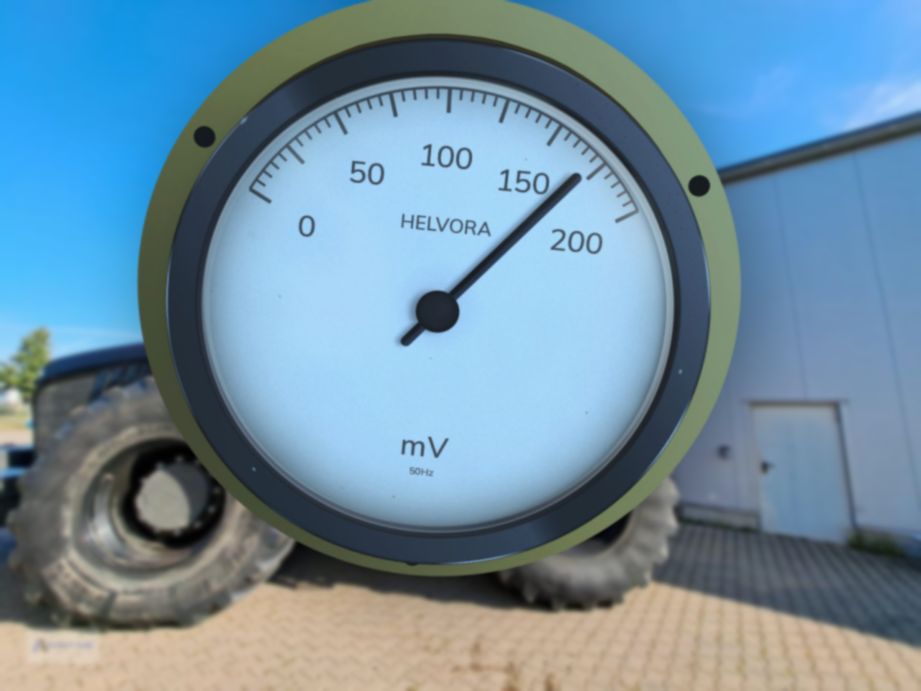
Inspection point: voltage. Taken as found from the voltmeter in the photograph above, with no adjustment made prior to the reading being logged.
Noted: 170 mV
